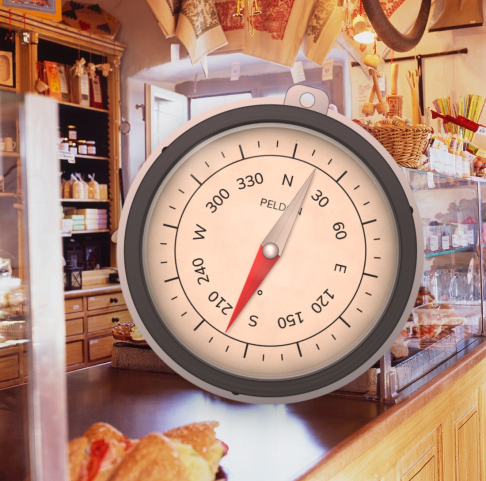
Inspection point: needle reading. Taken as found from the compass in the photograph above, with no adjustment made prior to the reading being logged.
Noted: 195 °
